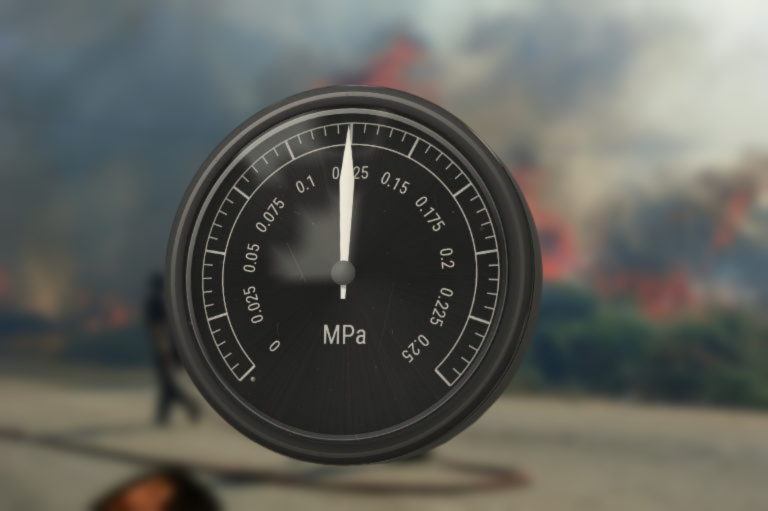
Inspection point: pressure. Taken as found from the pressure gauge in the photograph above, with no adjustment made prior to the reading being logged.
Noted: 0.125 MPa
